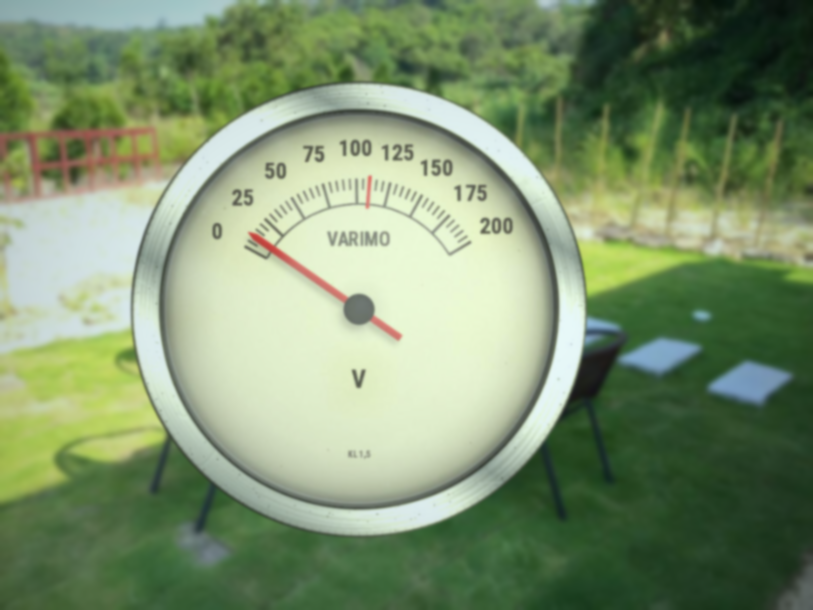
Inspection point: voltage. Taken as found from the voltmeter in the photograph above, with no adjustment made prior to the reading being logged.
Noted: 10 V
